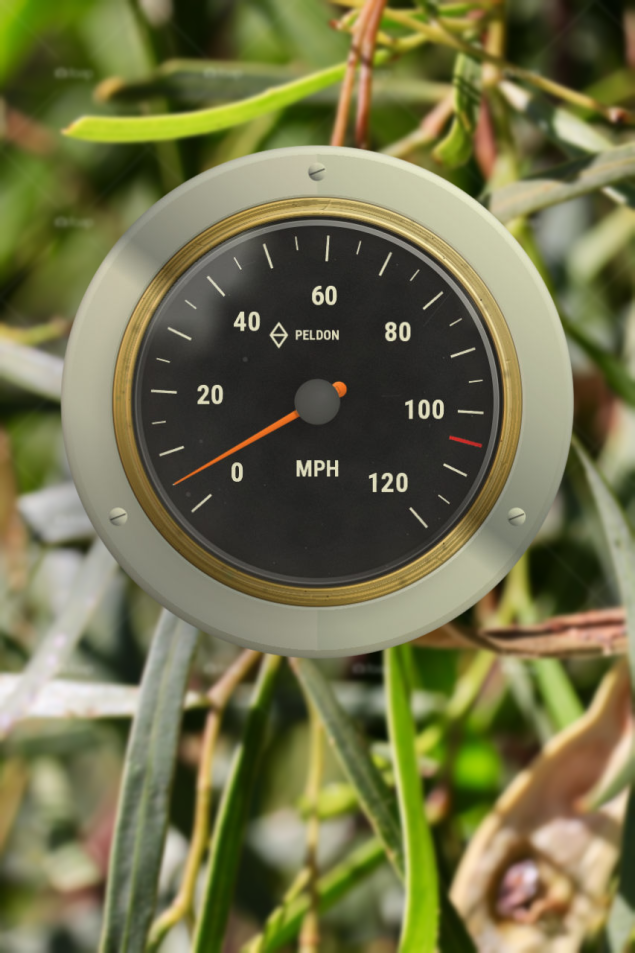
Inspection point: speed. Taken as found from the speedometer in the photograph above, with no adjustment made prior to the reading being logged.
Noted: 5 mph
